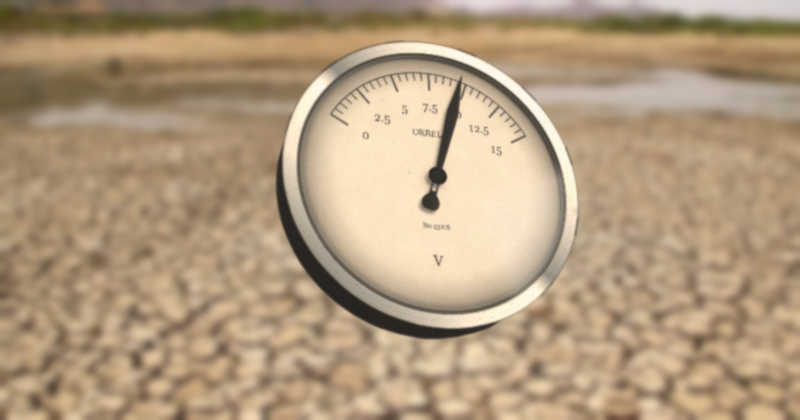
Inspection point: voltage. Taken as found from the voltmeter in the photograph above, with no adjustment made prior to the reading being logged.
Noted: 9.5 V
